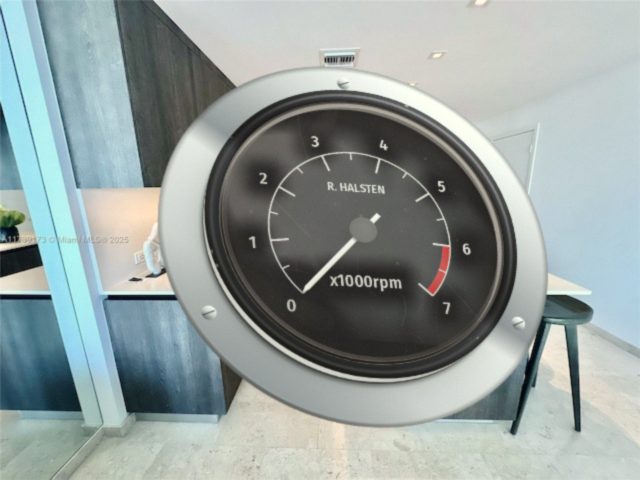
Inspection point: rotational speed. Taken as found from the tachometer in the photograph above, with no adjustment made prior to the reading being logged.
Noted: 0 rpm
